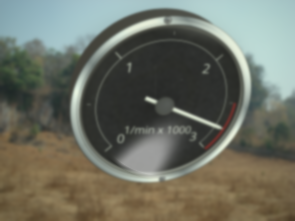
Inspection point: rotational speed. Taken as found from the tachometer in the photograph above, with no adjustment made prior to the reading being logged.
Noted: 2750 rpm
